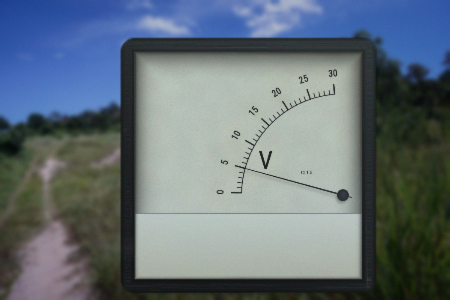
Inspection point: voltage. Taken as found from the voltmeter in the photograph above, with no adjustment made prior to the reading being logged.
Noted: 5 V
